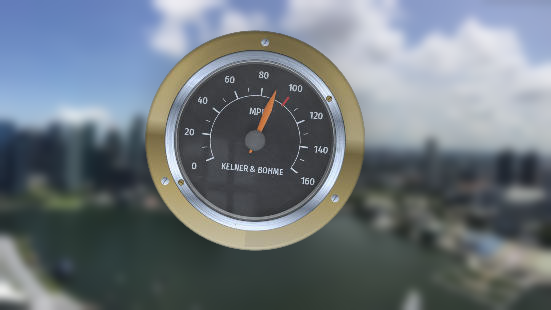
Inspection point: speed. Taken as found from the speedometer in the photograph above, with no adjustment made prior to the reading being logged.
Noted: 90 mph
